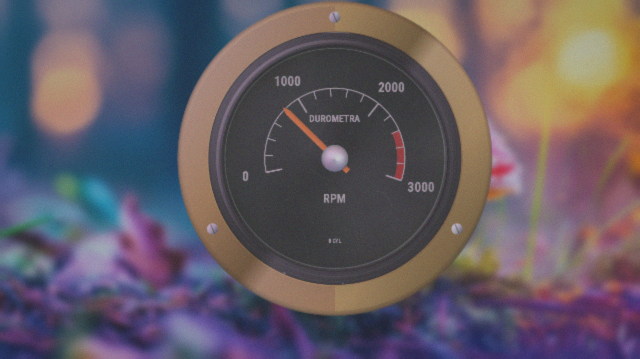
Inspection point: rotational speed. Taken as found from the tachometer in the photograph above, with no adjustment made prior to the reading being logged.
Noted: 800 rpm
